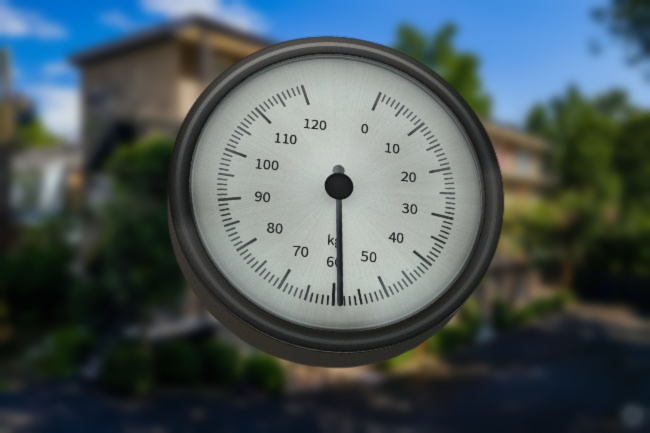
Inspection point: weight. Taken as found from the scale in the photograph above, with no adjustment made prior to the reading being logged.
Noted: 59 kg
